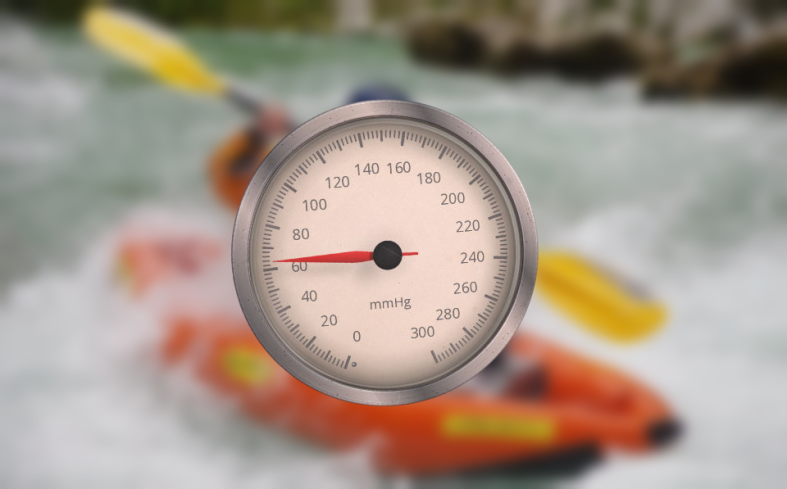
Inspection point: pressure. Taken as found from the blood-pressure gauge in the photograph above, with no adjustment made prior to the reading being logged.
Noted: 64 mmHg
